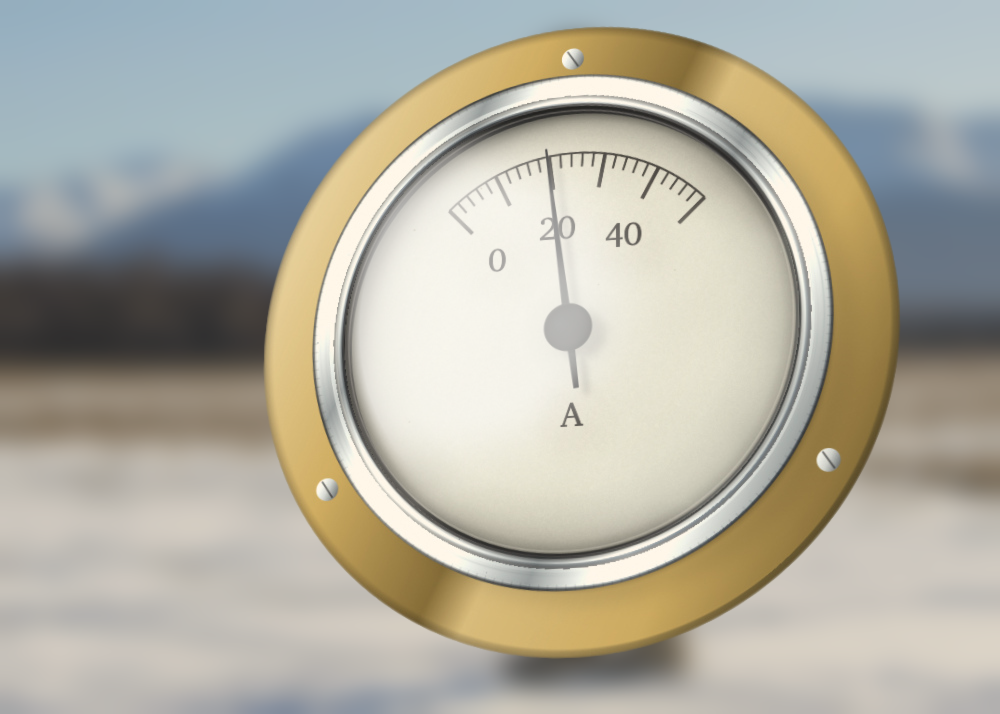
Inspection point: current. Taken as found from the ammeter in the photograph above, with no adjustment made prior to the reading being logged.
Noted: 20 A
